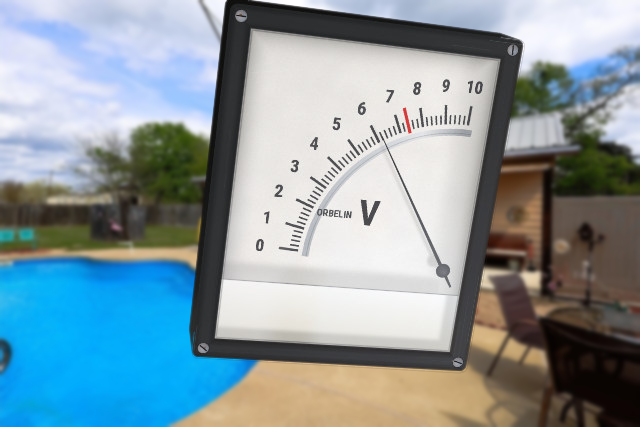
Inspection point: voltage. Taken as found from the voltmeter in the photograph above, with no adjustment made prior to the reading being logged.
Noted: 6.2 V
